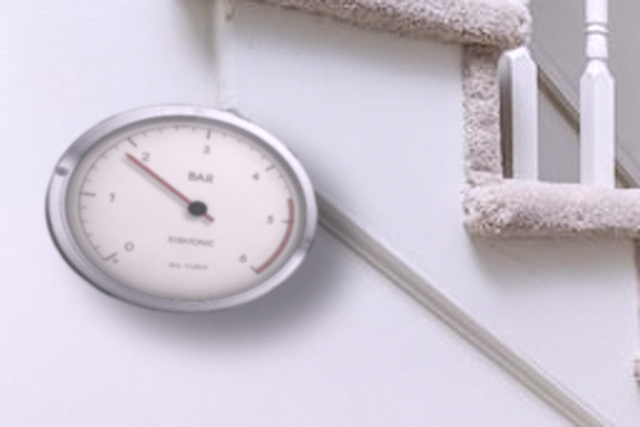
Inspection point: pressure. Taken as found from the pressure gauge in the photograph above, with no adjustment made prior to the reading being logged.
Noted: 1.8 bar
